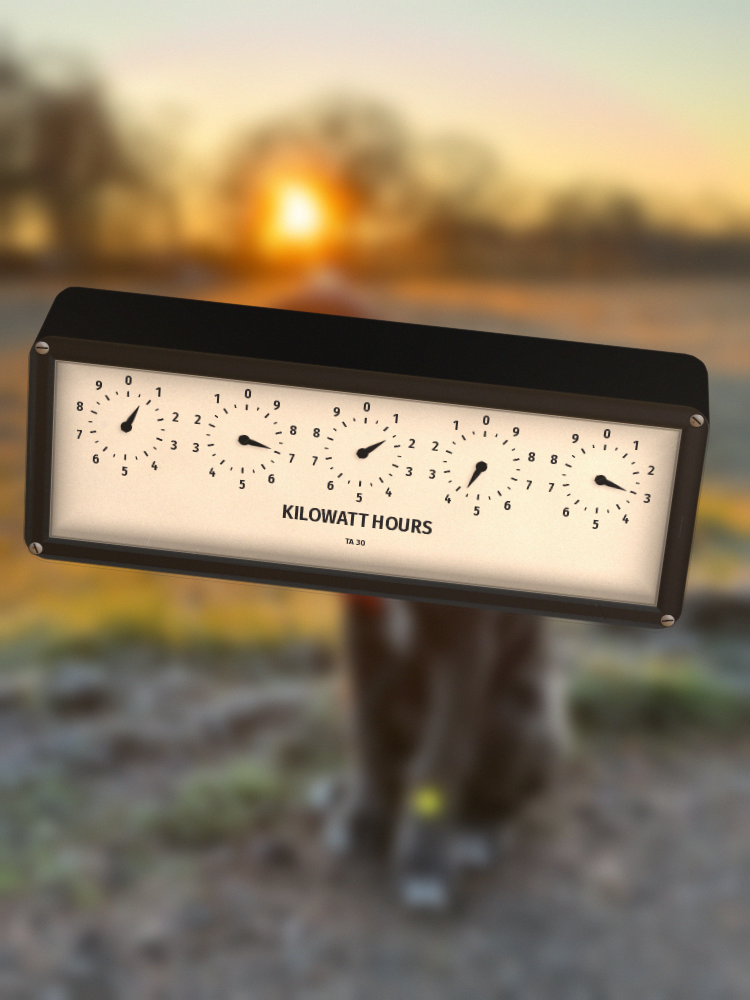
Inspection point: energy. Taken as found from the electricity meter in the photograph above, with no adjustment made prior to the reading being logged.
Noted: 7143 kWh
